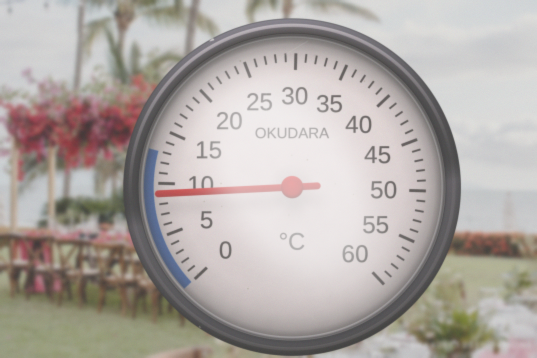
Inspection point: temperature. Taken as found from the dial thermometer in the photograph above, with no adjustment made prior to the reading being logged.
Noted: 9 °C
